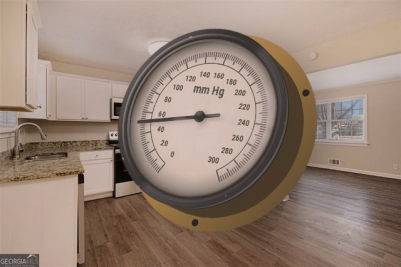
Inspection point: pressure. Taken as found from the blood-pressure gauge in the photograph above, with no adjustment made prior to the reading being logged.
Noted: 50 mmHg
